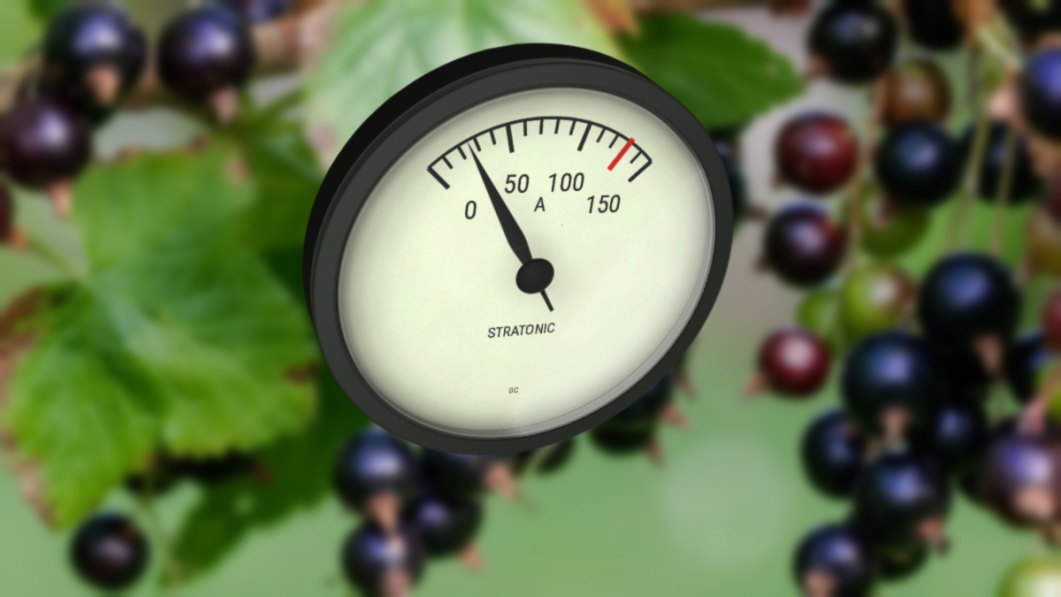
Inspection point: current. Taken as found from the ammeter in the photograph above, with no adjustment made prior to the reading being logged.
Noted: 25 A
